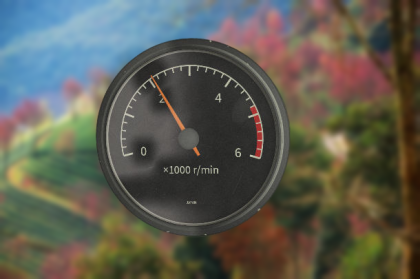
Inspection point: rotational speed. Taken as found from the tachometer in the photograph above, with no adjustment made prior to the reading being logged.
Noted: 2100 rpm
